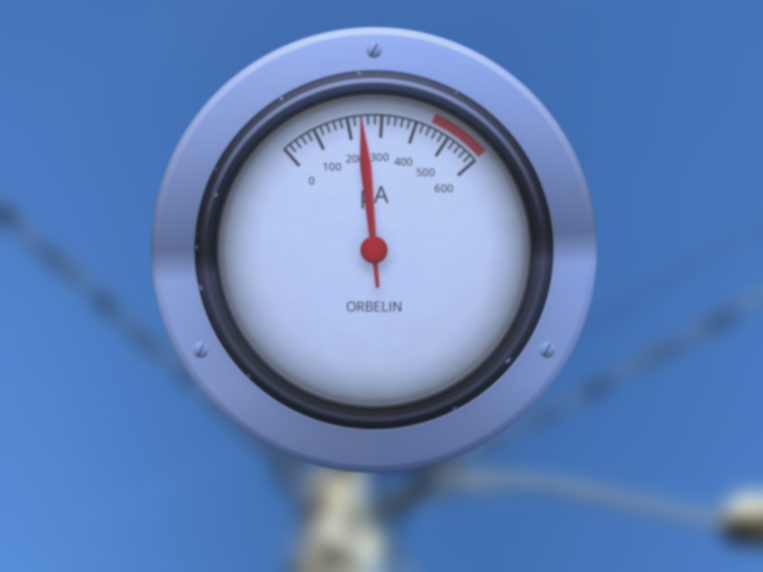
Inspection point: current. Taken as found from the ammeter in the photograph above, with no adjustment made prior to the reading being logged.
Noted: 240 µA
